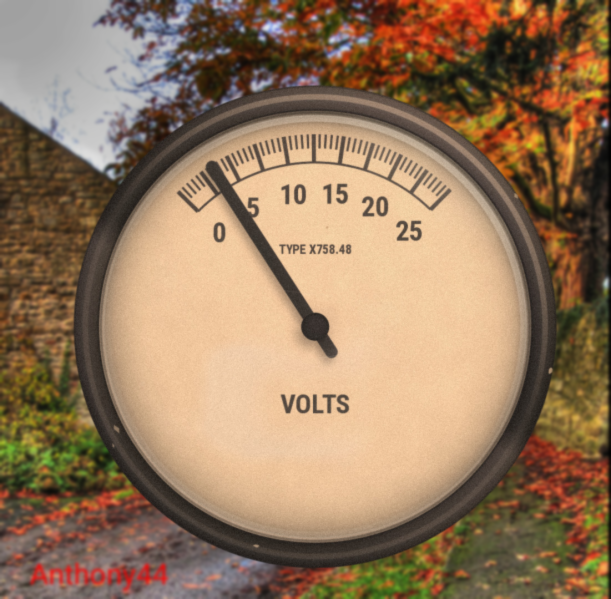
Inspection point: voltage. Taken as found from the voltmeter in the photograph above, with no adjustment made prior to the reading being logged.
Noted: 3.5 V
